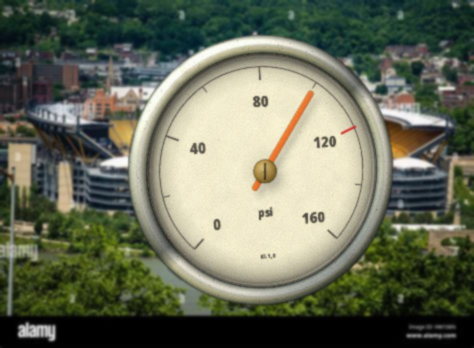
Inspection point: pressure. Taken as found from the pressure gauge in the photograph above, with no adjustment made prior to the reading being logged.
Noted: 100 psi
